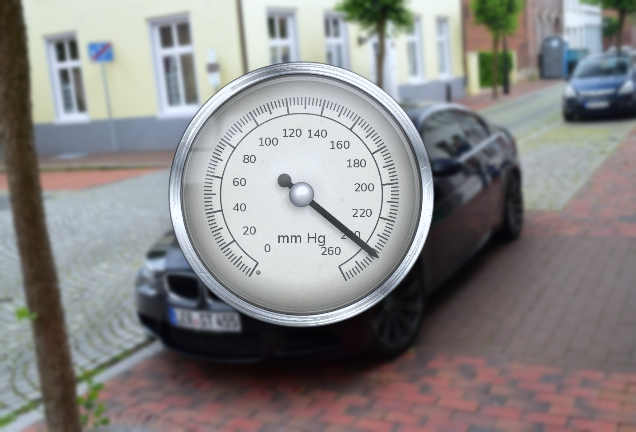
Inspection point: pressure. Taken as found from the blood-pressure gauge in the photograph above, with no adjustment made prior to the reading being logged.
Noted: 240 mmHg
